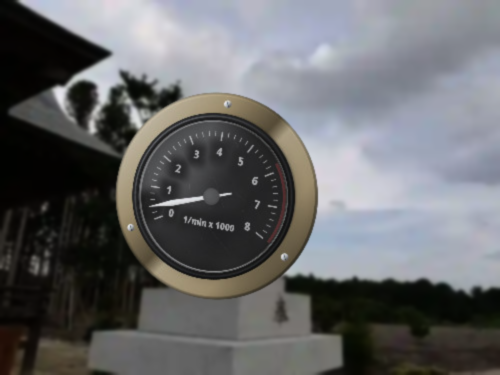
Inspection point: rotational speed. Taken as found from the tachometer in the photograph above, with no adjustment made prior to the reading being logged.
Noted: 400 rpm
